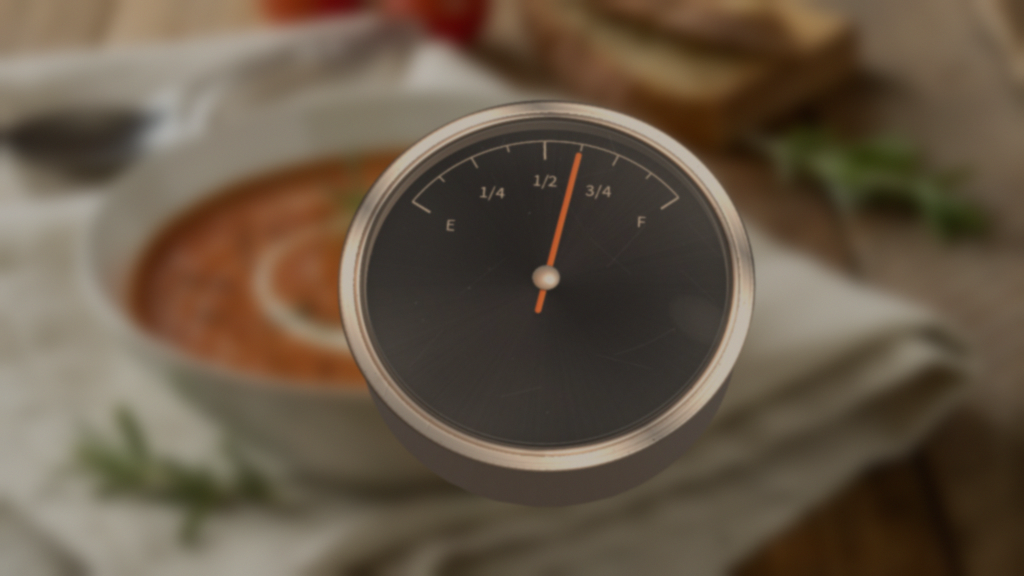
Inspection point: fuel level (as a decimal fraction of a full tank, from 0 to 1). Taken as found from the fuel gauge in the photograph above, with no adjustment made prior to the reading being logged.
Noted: 0.625
